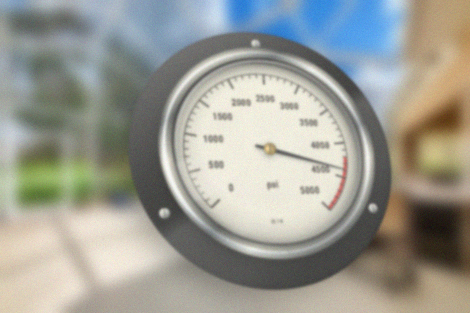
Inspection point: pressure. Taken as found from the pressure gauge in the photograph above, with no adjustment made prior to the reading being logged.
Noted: 4400 psi
